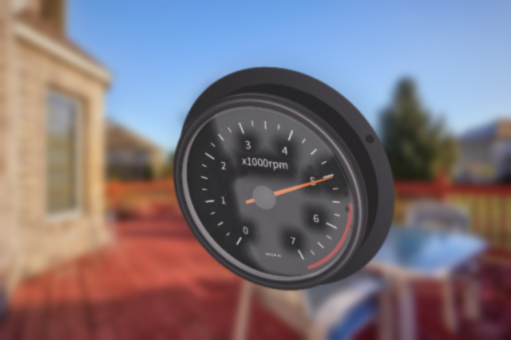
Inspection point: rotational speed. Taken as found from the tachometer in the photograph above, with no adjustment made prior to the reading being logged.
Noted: 5000 rpm
